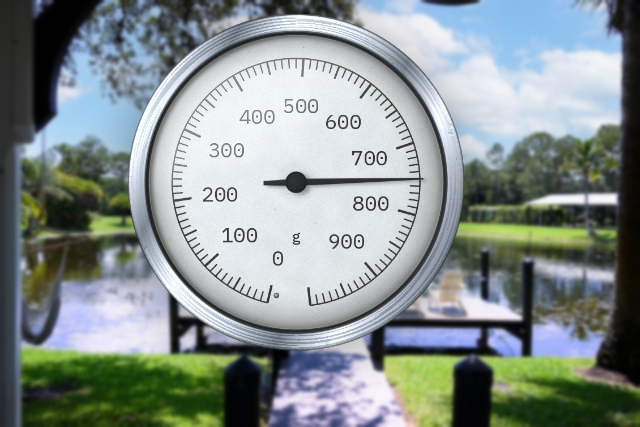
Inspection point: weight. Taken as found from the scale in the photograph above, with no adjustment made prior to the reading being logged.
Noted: 750 g
